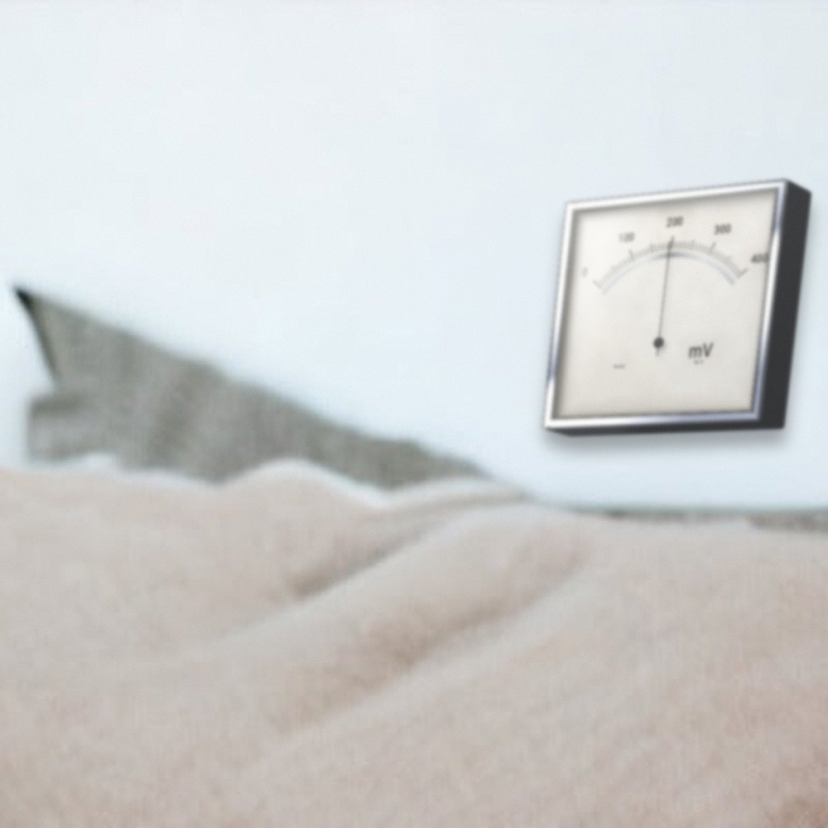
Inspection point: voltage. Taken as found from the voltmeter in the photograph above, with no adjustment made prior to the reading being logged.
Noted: 200 mV
